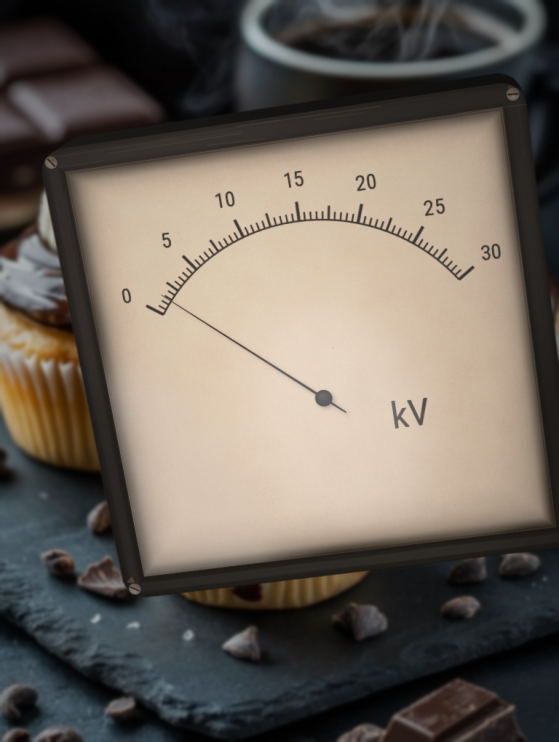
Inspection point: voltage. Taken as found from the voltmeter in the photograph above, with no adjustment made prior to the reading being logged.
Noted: 1.5 kV
